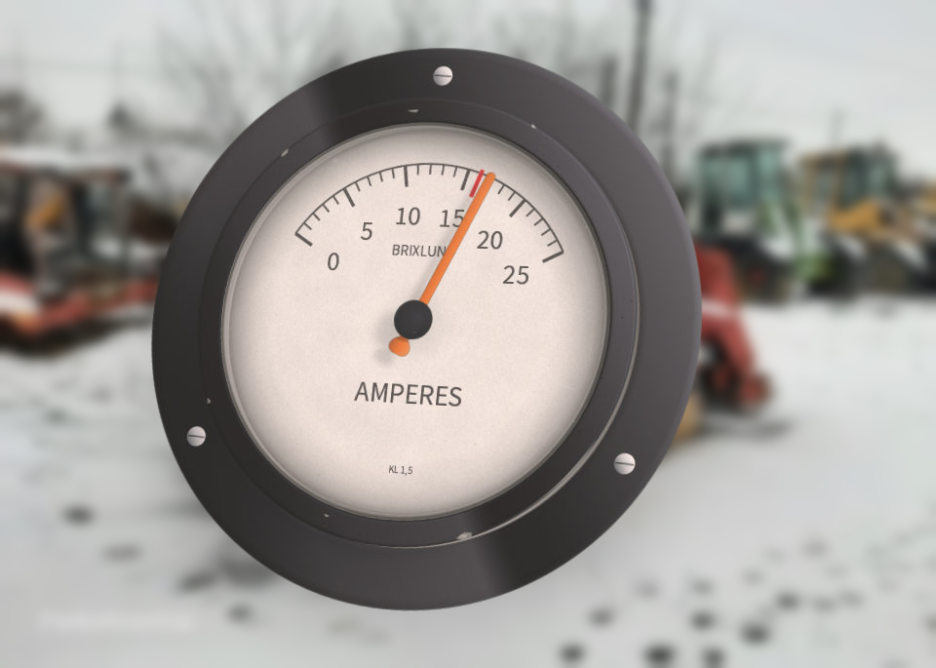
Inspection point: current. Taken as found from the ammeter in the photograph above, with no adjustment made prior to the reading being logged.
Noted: 17 A
